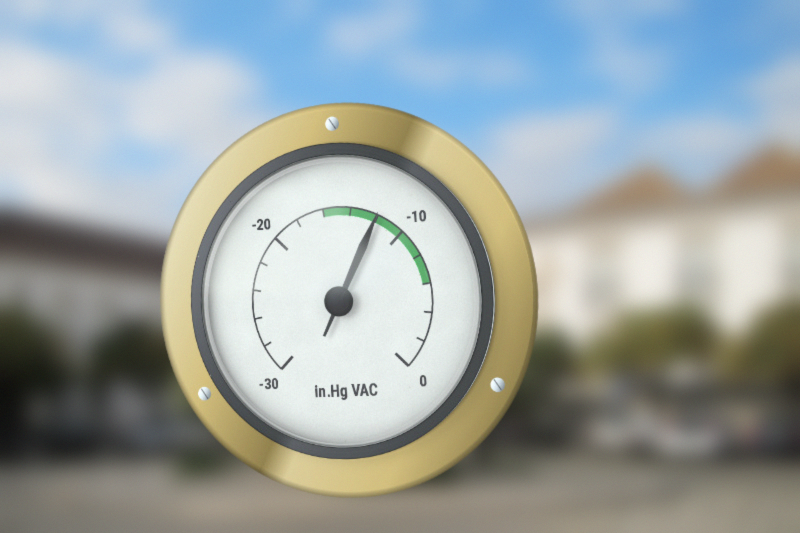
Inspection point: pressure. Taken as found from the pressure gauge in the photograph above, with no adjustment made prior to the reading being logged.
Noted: -12 inHg
